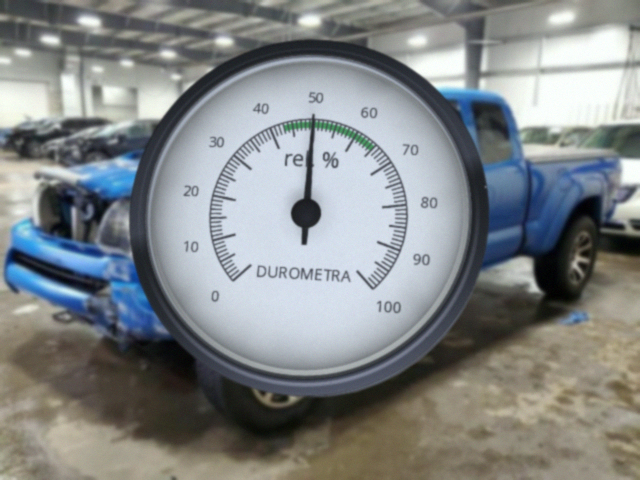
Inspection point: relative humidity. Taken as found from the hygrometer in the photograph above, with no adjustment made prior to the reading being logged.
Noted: 50 %
